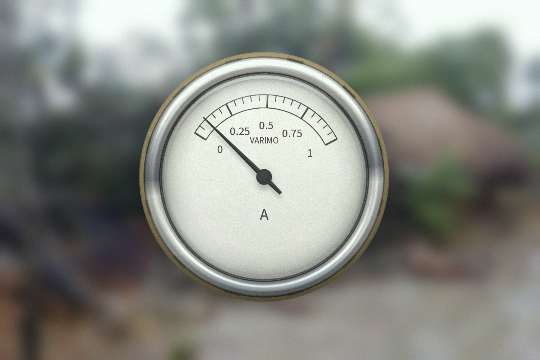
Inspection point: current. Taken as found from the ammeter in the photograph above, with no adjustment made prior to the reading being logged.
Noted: 0.1 A
